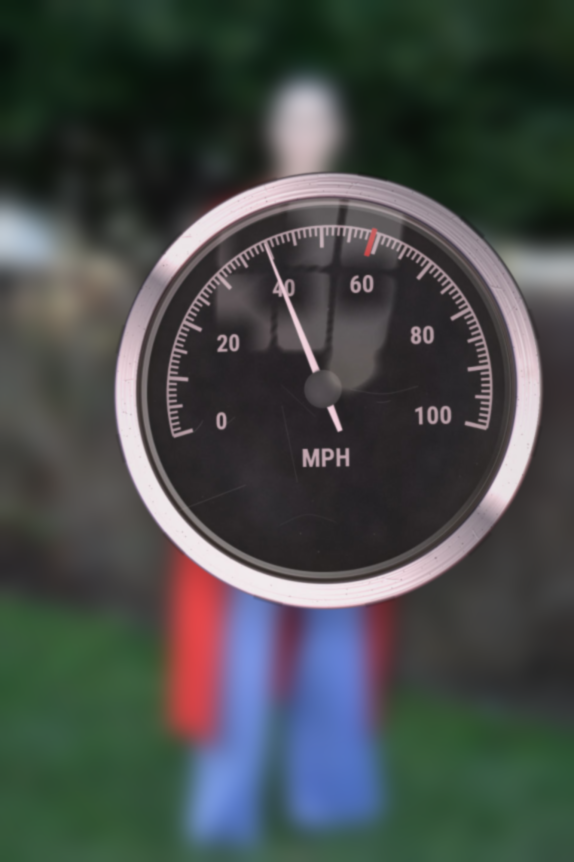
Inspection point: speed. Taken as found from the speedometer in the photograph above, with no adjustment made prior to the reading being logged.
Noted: 40 mph
